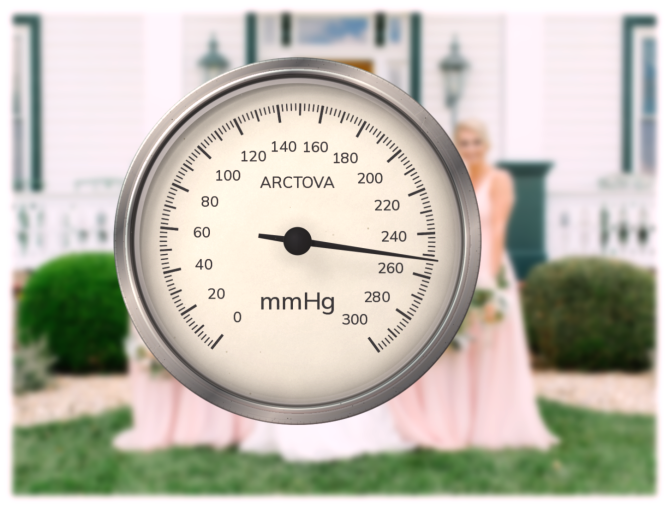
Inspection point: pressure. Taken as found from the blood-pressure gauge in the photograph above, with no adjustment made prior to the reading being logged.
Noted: 252 mmHg
